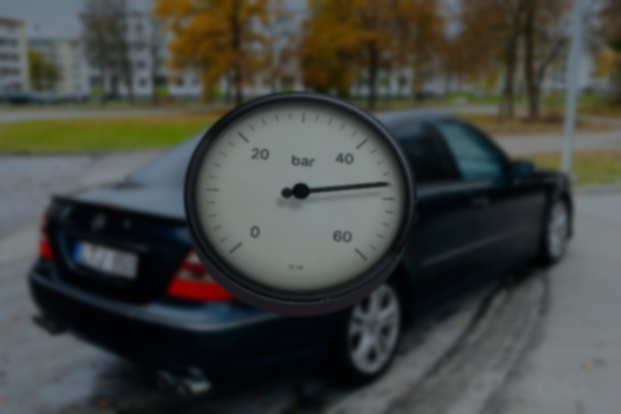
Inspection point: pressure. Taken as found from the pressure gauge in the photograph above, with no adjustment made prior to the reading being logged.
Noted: 48 bar
